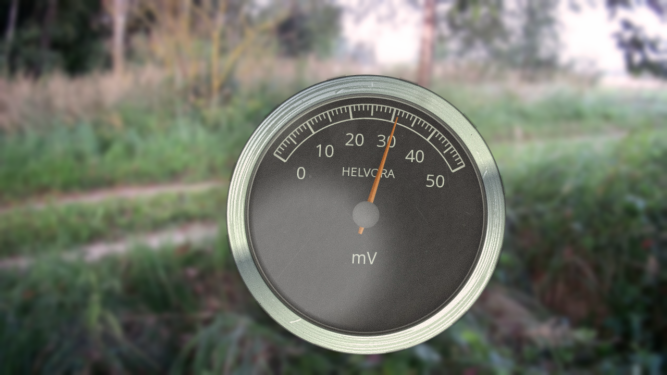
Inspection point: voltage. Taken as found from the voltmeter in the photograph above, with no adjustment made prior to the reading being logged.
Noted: 31 mV
